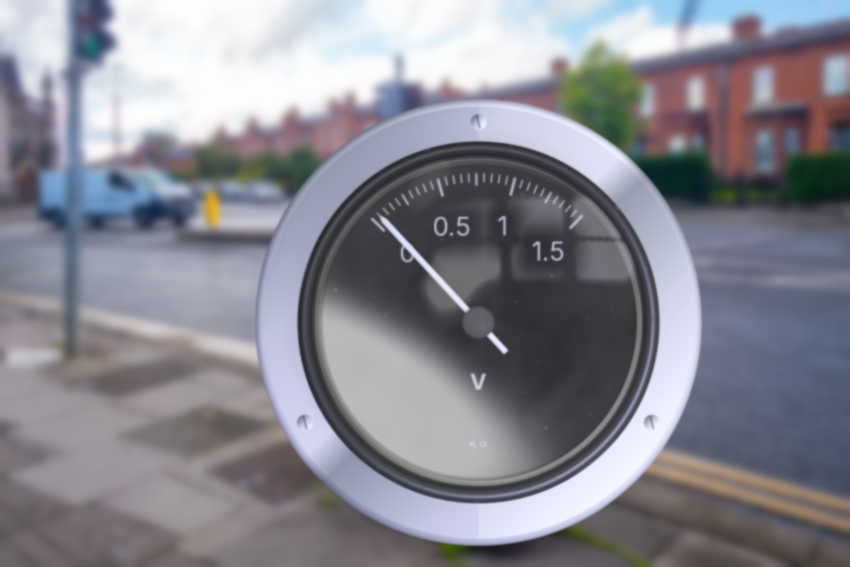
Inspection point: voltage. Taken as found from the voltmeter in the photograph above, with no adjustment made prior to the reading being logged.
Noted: 0.05 V
